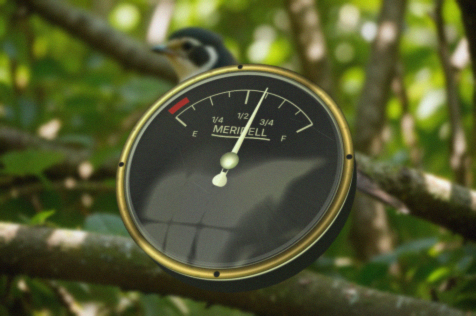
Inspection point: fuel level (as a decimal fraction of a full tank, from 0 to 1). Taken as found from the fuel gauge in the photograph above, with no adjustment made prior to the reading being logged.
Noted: 0.625
